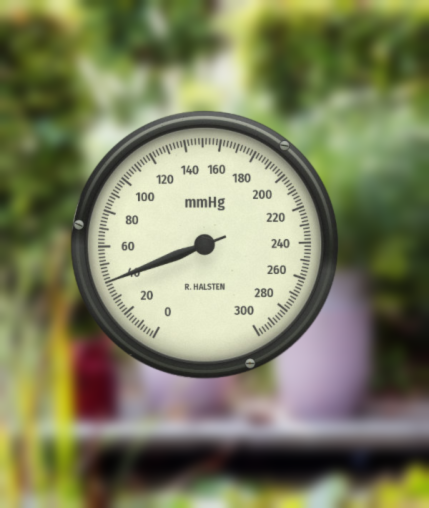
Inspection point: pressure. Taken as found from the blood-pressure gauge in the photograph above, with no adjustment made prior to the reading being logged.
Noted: 40 mmHg
